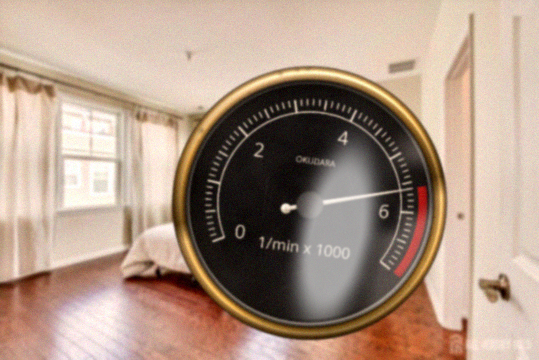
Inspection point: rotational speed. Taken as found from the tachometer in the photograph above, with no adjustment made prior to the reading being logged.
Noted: 5600 rpm
